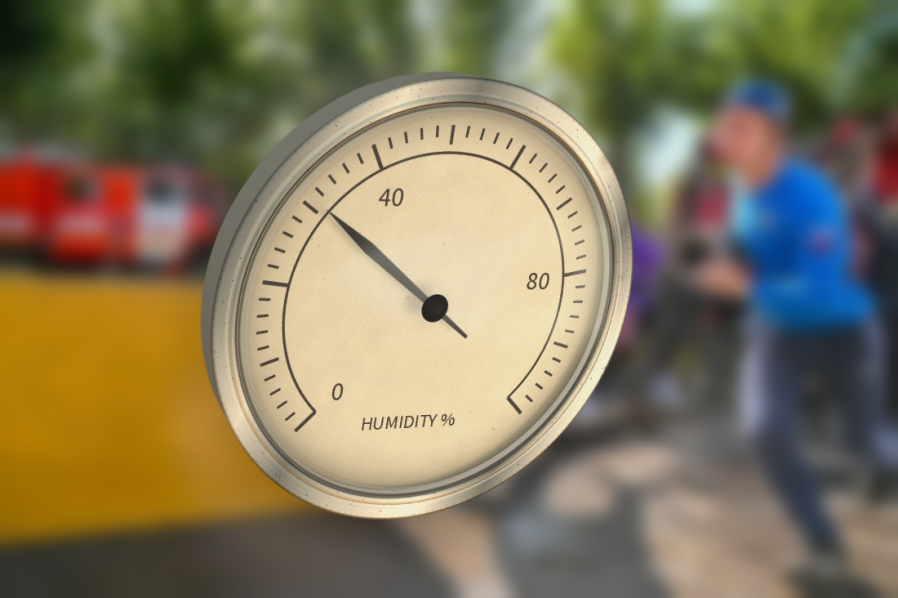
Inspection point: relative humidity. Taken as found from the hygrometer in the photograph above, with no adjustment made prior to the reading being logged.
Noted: 31 %
